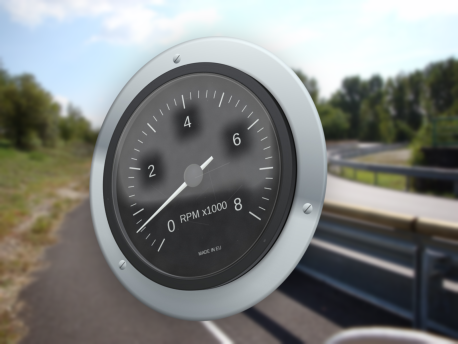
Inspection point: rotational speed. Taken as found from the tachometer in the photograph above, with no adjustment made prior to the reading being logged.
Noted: 600 rpm
